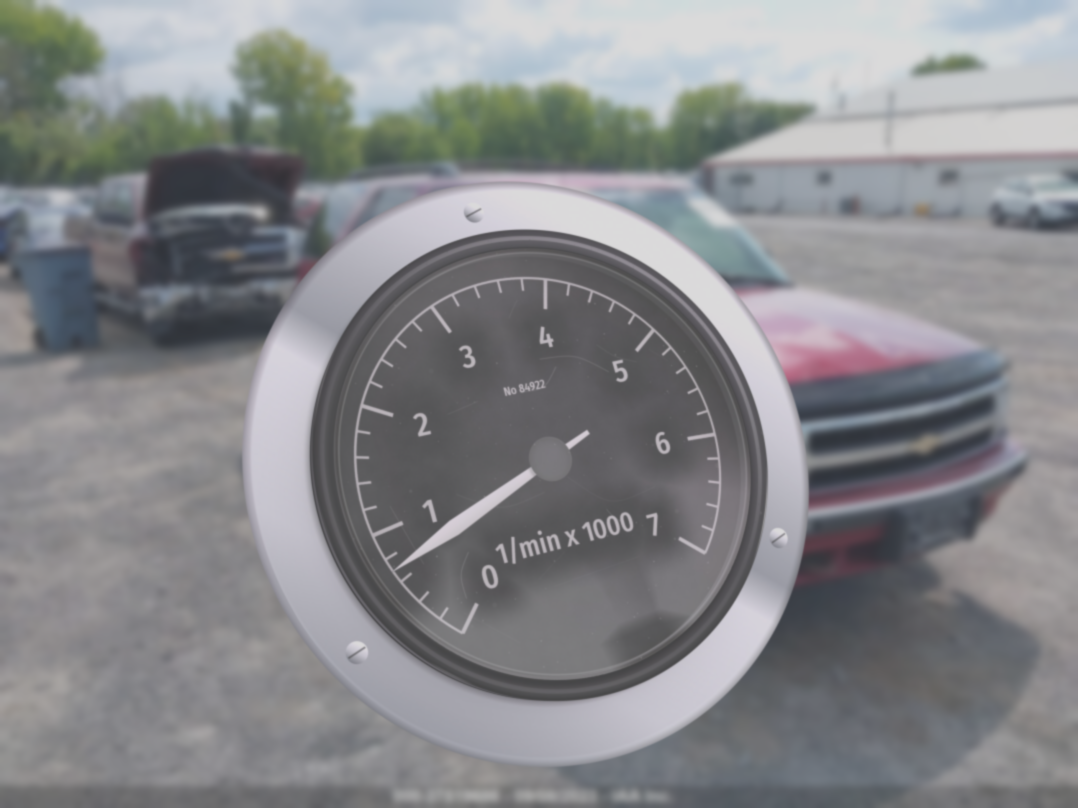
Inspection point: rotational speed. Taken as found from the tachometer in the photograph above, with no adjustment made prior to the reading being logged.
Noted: 700 rpm
